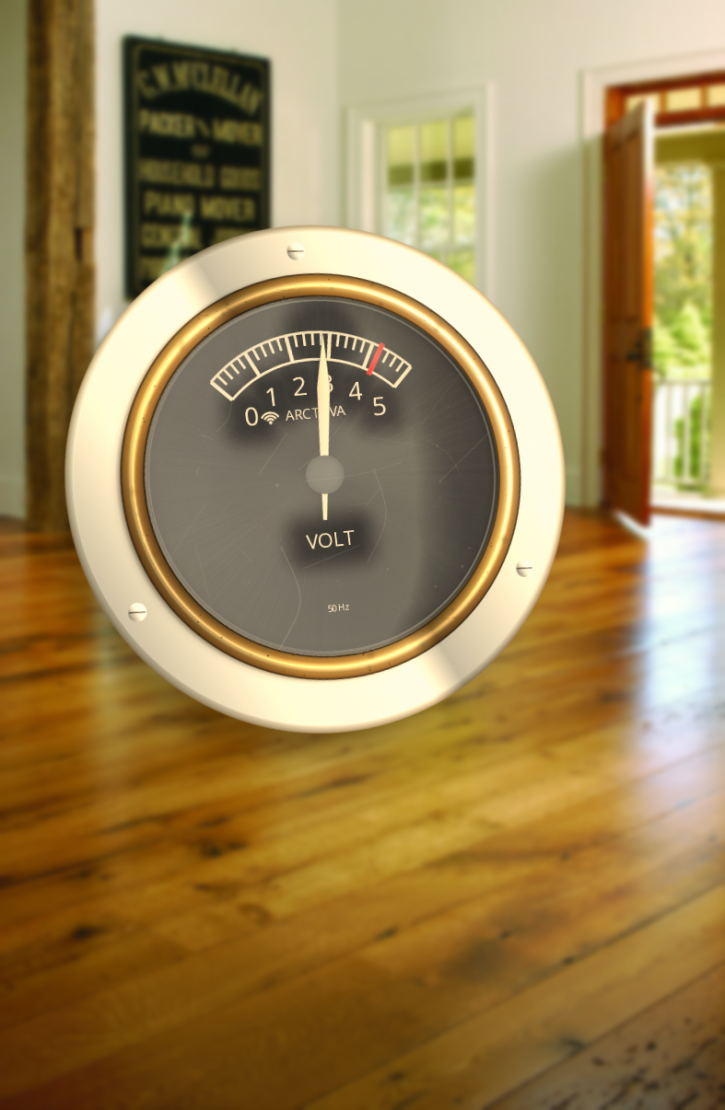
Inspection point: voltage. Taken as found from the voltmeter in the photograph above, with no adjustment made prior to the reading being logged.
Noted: 2.8 V
